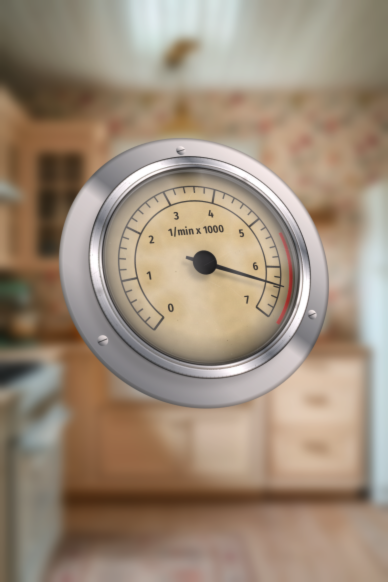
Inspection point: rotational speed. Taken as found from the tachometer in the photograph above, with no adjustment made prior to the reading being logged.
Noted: 6400 rpm
